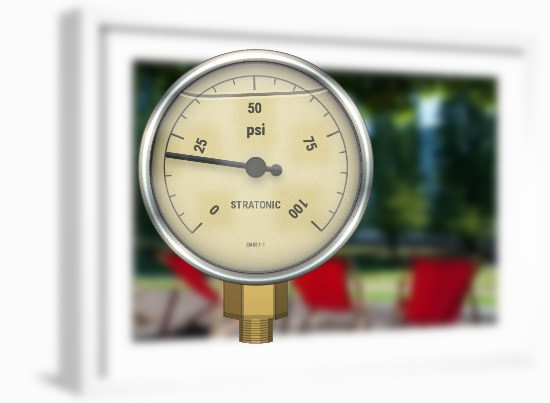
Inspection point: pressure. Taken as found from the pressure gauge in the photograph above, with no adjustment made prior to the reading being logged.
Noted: 20 psi
